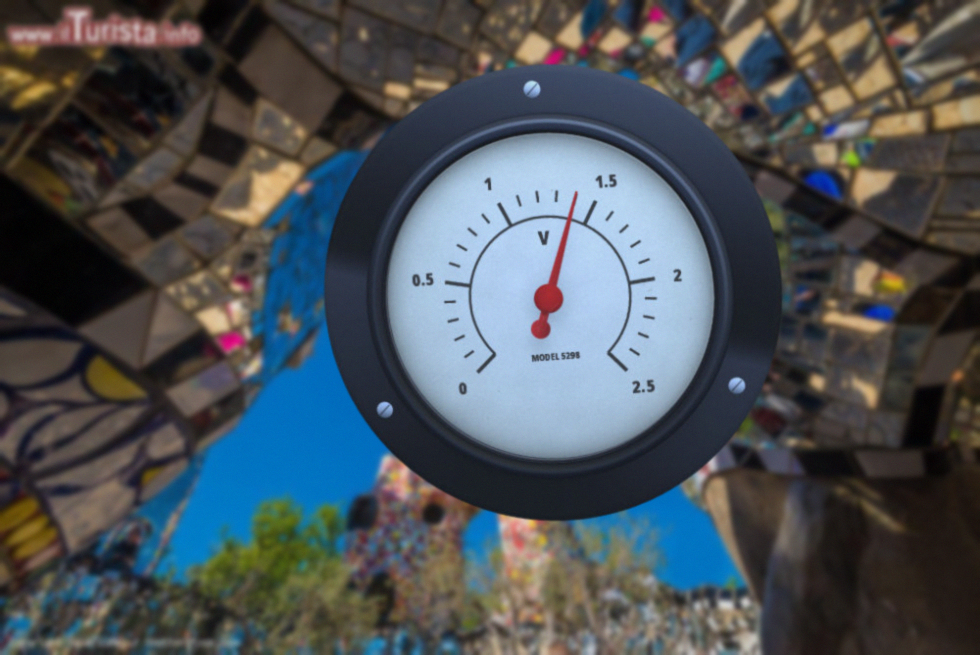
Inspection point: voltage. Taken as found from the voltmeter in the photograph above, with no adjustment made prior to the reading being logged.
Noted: 1.4 V
